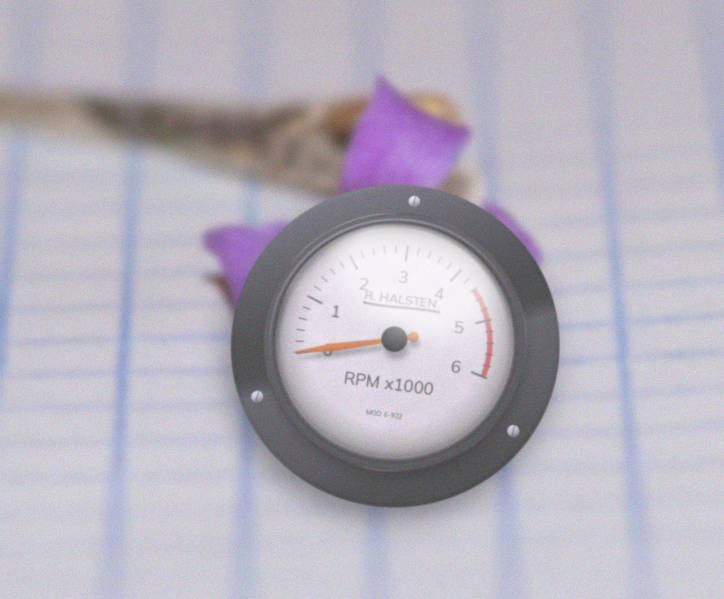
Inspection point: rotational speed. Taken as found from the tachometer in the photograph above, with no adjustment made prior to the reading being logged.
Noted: 0 rpm
